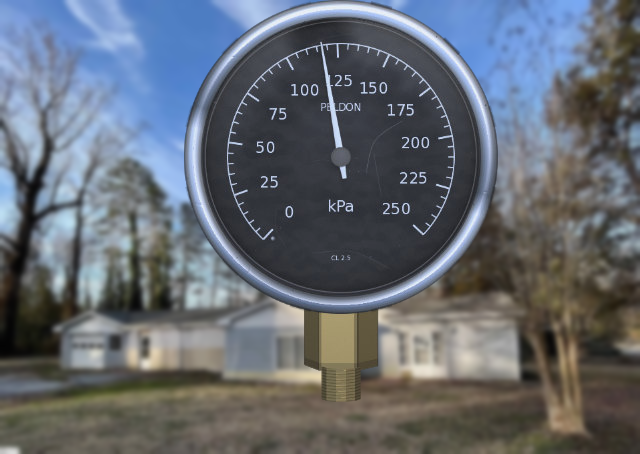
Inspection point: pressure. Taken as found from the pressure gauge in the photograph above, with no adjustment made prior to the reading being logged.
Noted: 117.5 kPa
